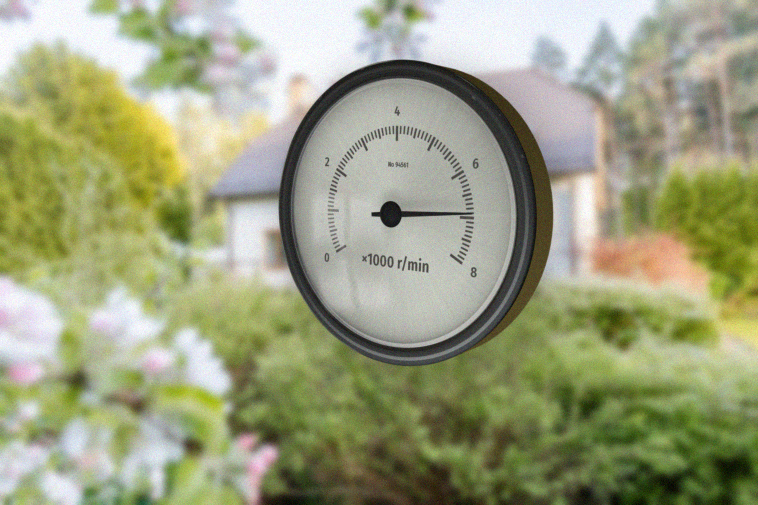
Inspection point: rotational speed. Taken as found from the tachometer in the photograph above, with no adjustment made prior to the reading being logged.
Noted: 6900 rpm
